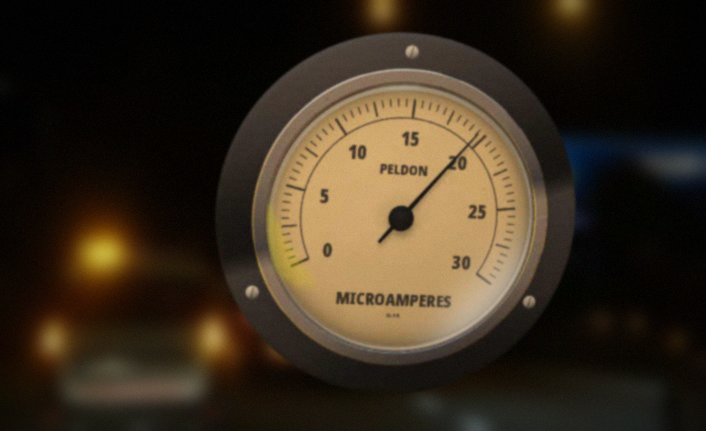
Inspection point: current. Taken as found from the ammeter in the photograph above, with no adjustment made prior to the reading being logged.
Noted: 19.5 µA
